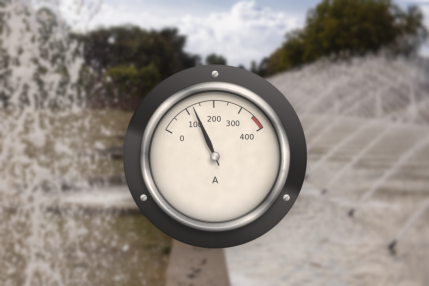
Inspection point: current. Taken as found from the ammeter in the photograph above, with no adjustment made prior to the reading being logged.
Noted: 125 A
